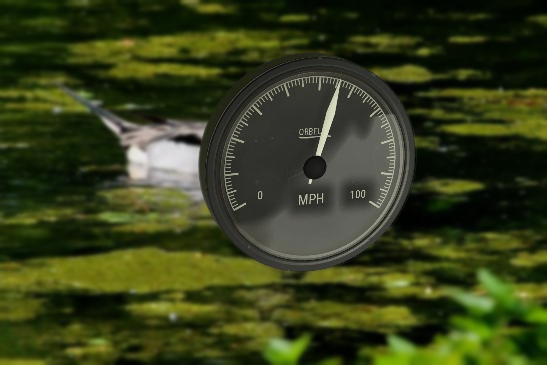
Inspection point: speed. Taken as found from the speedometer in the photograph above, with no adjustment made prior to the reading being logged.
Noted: 55 mph
